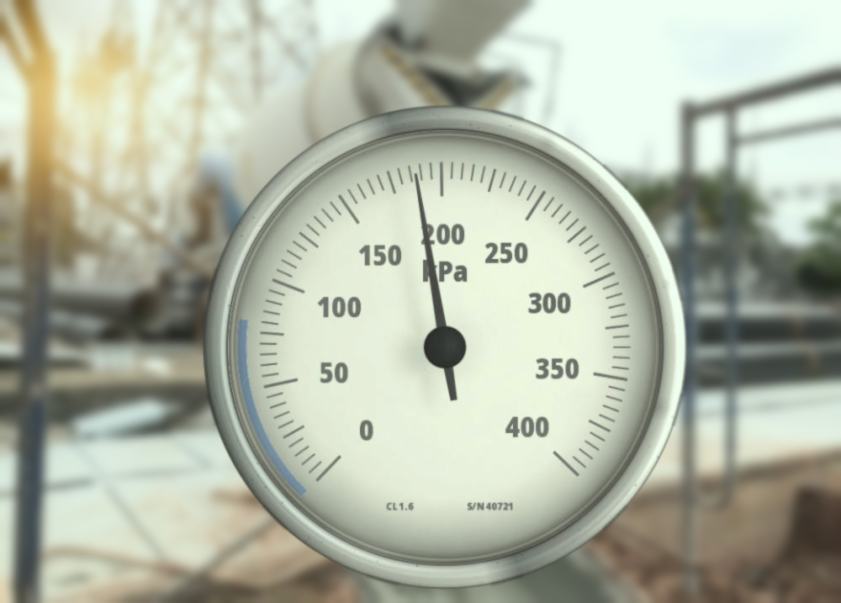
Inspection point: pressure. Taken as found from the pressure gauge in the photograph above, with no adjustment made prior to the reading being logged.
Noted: 187.5 kPa
